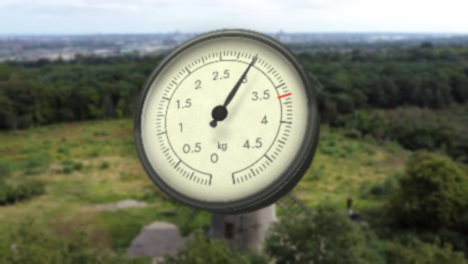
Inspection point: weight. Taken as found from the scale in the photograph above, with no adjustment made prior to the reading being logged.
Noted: 3 kg
